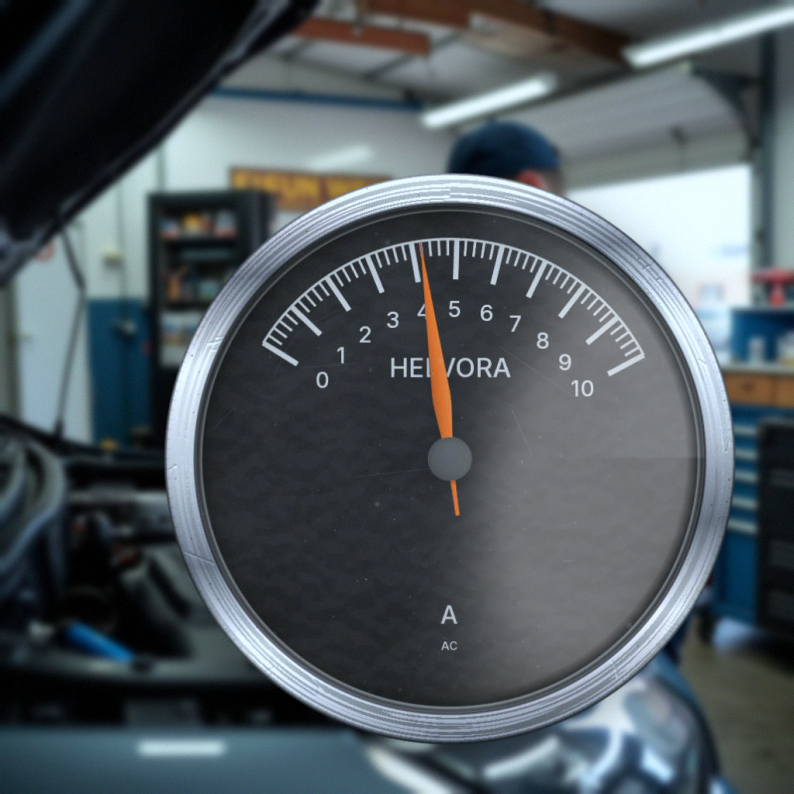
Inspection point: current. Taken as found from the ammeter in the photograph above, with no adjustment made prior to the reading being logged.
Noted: 4.2 A
